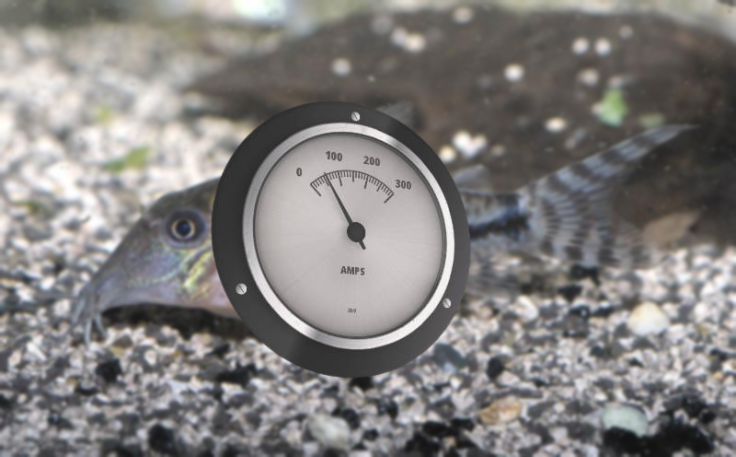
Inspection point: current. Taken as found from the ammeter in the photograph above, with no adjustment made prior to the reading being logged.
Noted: 50 A
